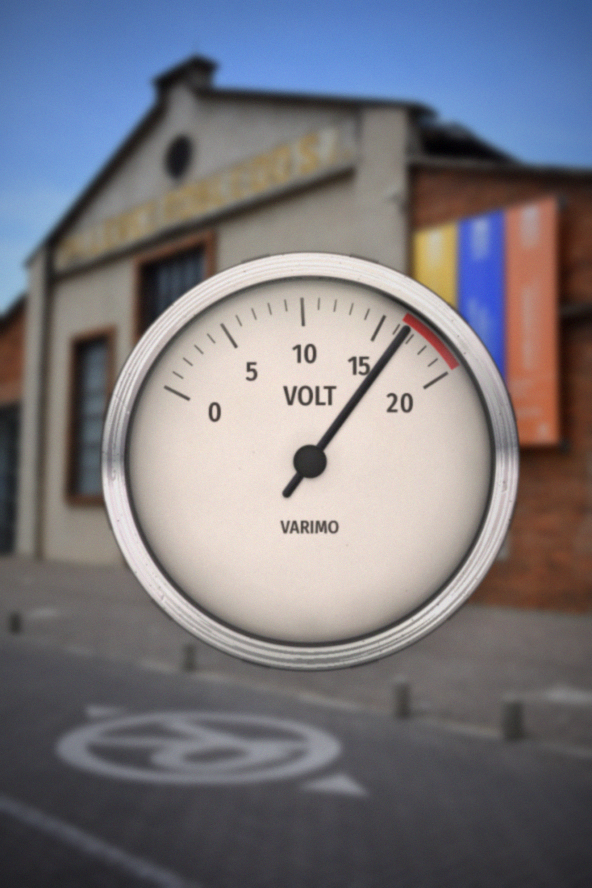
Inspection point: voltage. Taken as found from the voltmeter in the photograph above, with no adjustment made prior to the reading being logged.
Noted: 16.5 V
